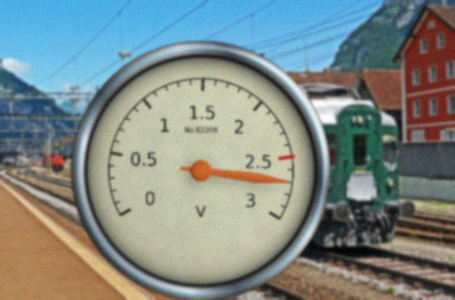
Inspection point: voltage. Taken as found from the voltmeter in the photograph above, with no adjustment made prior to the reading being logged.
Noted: 2.7 V
